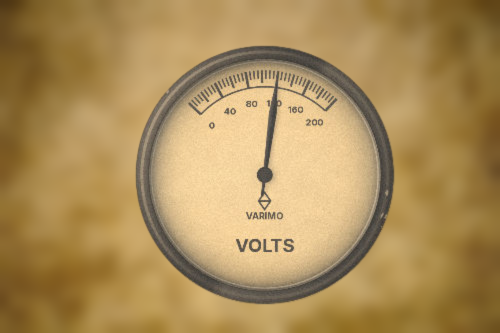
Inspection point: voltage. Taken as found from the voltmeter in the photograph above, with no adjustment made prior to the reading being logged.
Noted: 120 V
